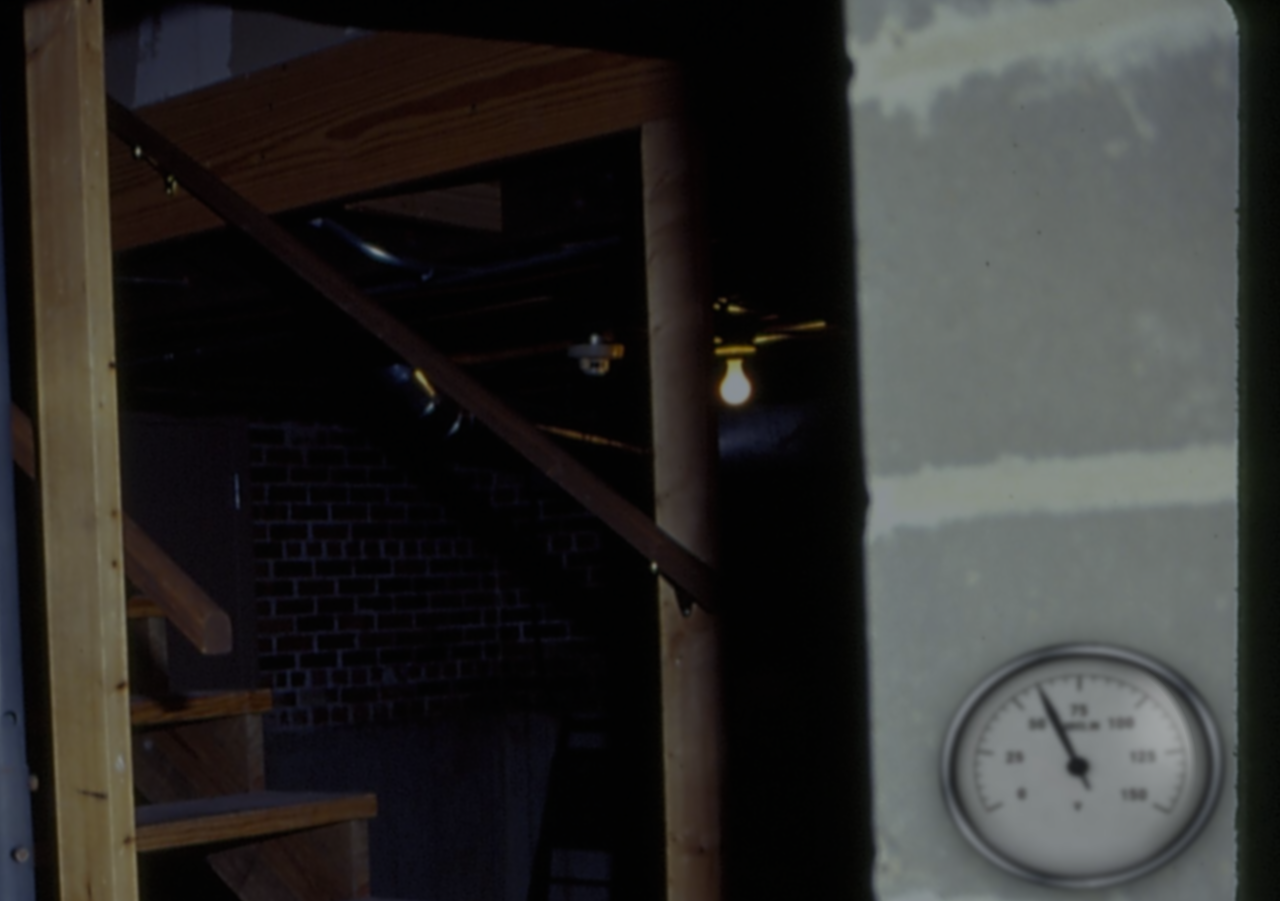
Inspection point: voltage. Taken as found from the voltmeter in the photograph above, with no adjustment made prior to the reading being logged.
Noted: 60 V
